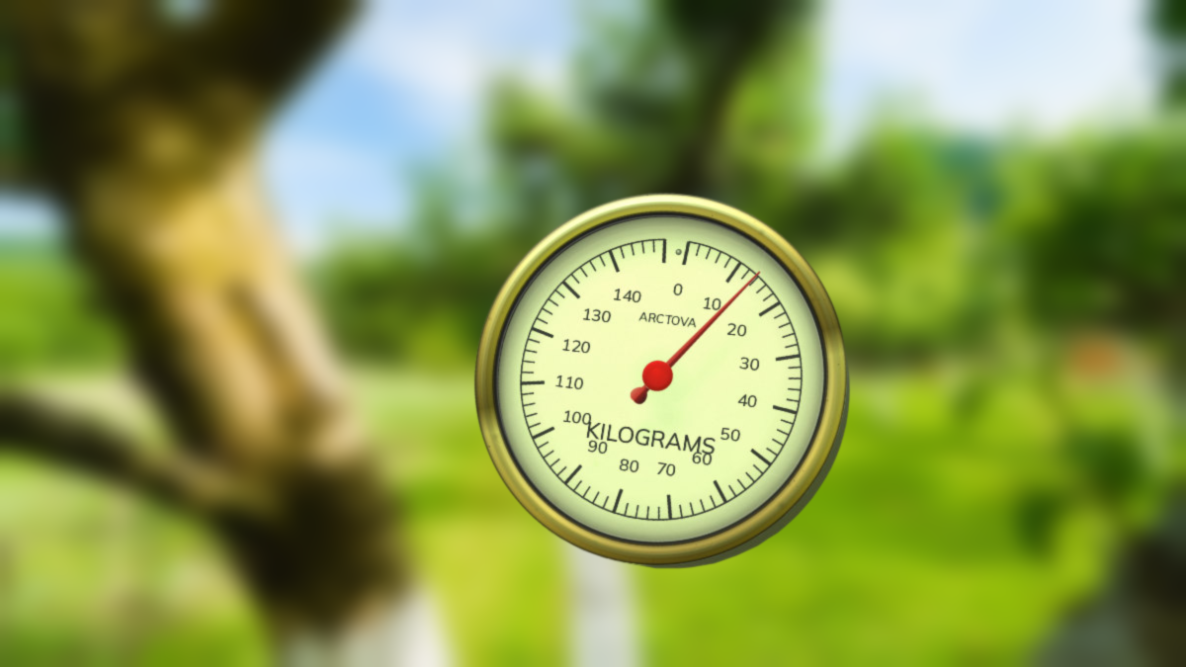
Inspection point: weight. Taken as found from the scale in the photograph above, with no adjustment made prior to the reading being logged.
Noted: 14 kg
